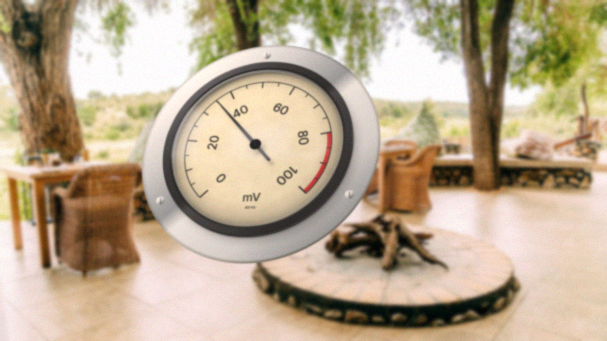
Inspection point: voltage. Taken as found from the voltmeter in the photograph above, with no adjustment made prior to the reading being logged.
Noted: 35 mV
